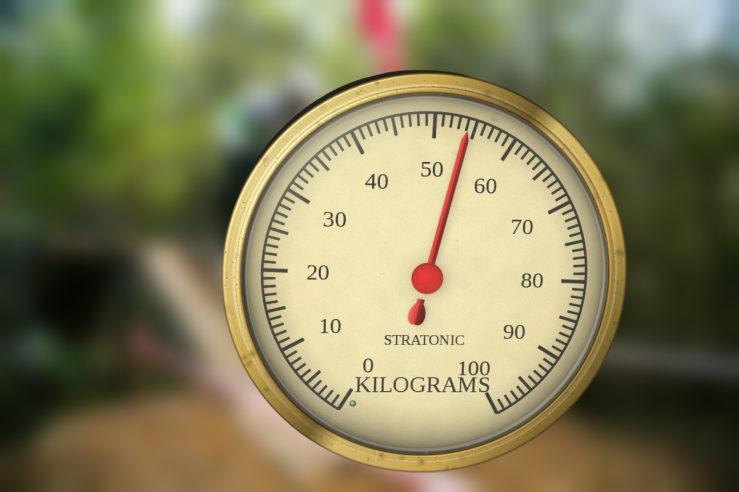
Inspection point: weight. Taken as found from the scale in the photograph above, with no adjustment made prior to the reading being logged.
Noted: 54 kg
